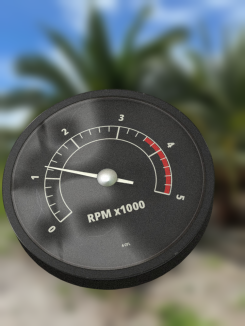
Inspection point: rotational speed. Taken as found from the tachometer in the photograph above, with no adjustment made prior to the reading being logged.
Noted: 1200 rpm
